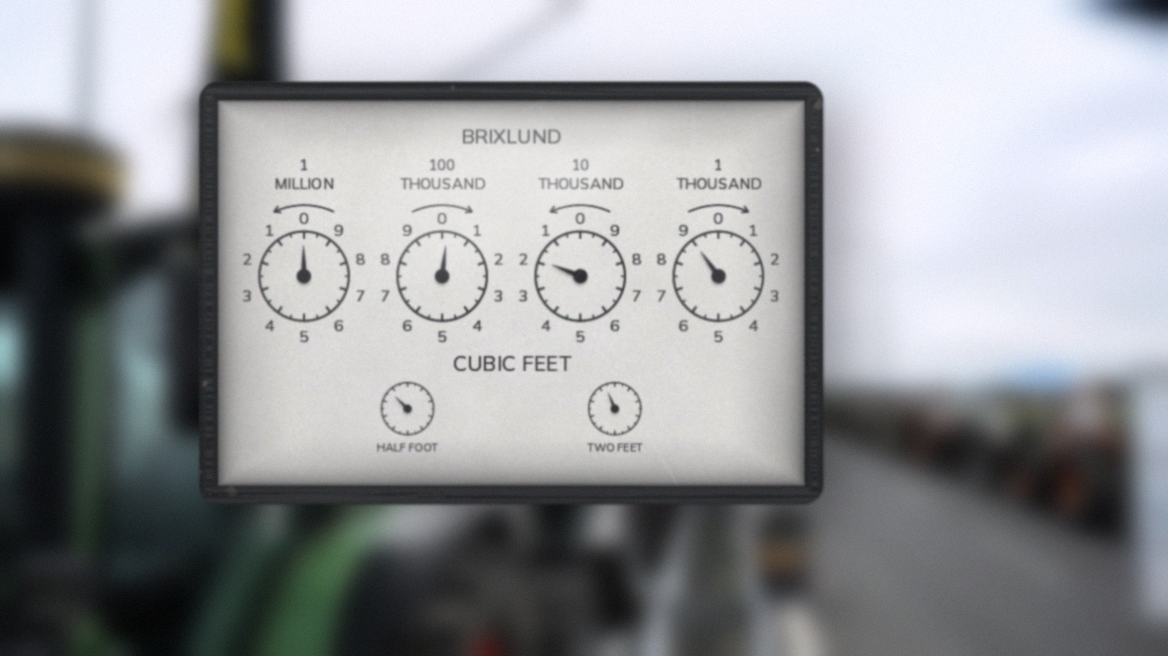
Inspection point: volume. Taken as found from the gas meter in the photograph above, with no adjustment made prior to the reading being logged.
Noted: 1900 ft³
